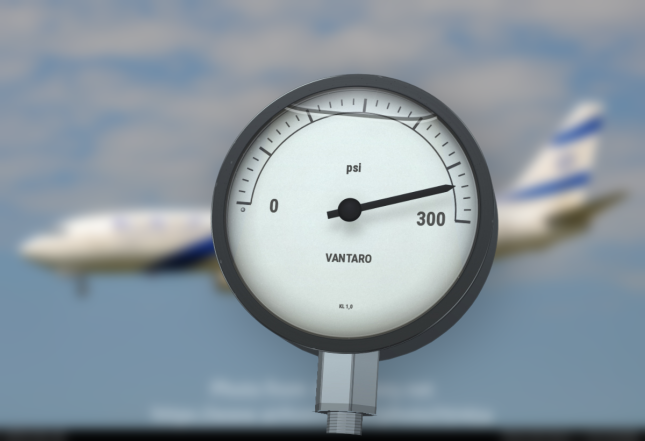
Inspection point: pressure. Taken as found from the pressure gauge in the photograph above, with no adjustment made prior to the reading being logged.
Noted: 270 psi
